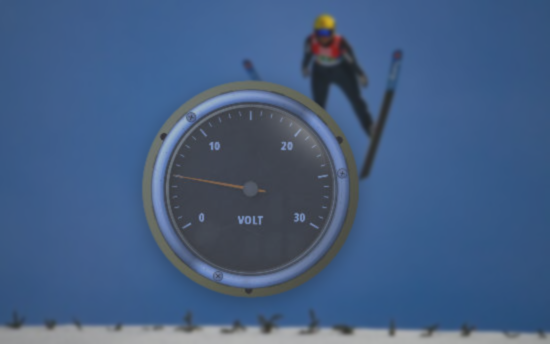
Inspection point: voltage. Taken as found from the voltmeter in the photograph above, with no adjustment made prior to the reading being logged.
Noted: 5 V
